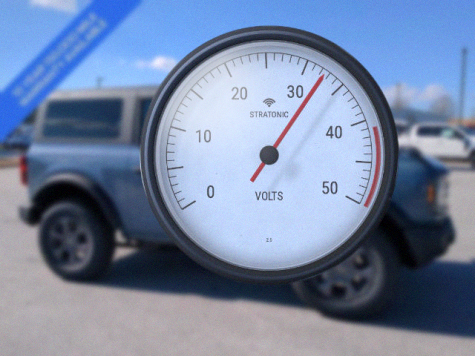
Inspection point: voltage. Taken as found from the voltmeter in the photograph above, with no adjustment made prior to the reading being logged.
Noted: 32.5 V
